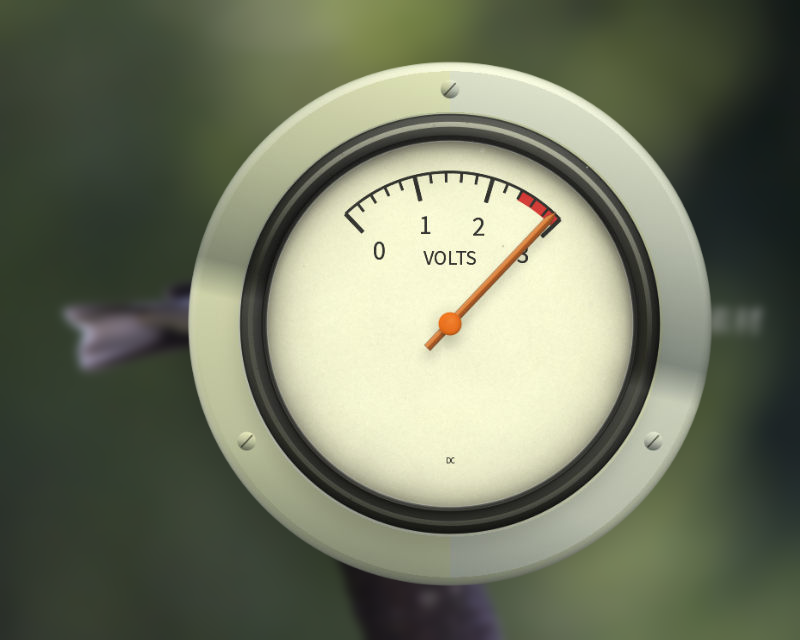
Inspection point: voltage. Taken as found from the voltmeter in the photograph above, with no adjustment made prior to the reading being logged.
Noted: 2.9 V
